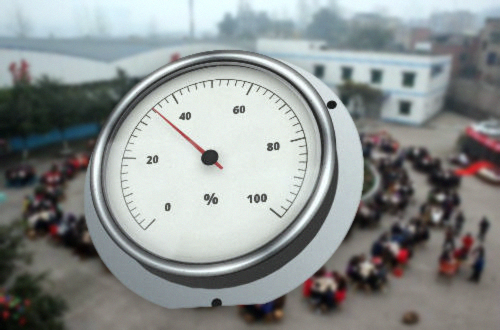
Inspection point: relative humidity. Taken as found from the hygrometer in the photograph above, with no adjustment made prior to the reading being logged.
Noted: 34 %
